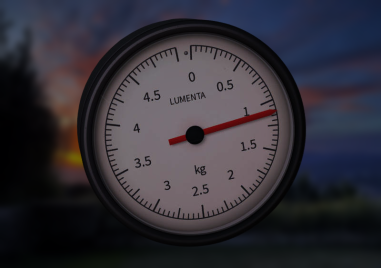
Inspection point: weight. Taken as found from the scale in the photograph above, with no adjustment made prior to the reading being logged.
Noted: 1.1 kg
